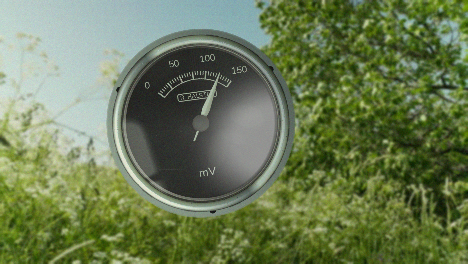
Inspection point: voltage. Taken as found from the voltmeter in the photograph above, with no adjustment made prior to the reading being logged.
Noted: 125 mV
